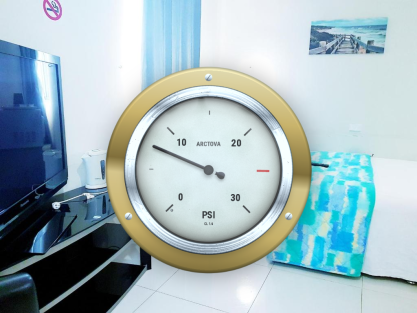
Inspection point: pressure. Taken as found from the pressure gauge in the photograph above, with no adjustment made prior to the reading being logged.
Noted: 7.5 psi
